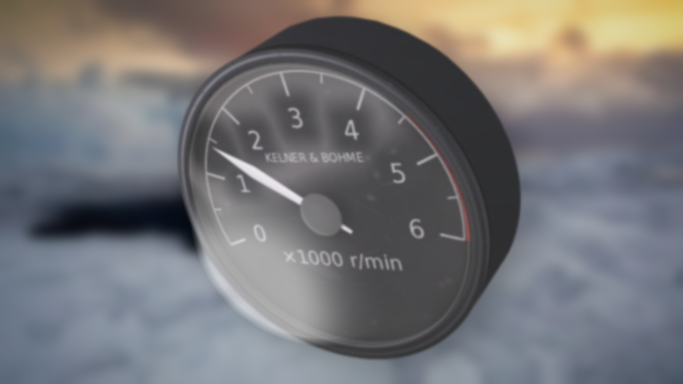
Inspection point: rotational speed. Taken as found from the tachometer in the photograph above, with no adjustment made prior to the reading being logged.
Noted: 1500 rpm
